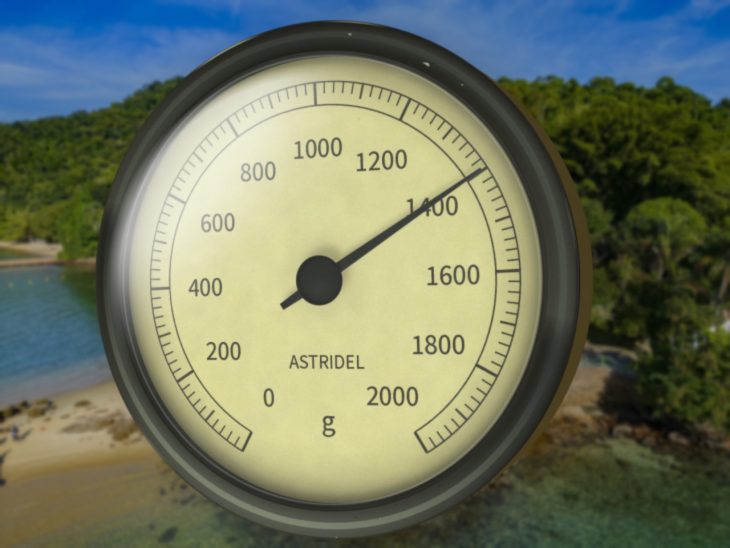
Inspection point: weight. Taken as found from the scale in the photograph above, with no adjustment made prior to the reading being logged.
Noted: 1400 g
